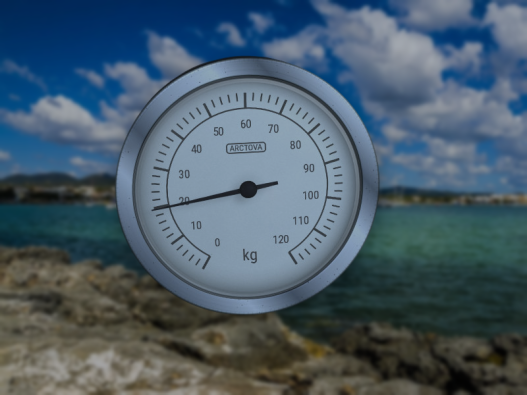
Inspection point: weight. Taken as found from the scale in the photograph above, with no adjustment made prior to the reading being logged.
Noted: 20 kg
